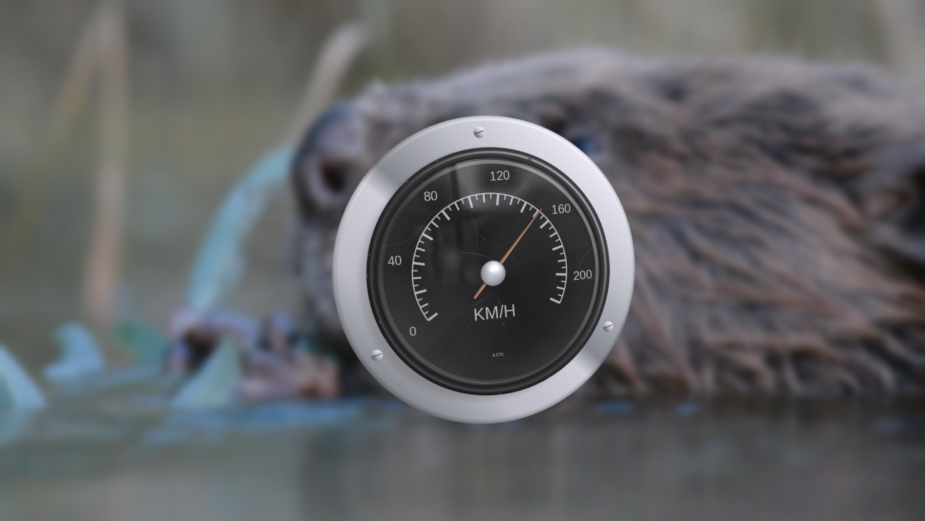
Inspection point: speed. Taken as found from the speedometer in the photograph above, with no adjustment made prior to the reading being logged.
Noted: 150 km/h
